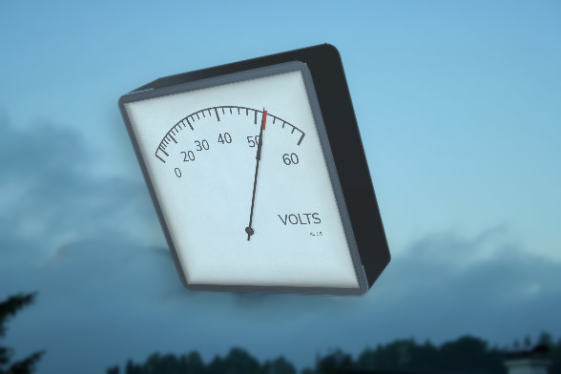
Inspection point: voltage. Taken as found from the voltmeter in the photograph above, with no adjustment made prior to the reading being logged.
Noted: 52 V
